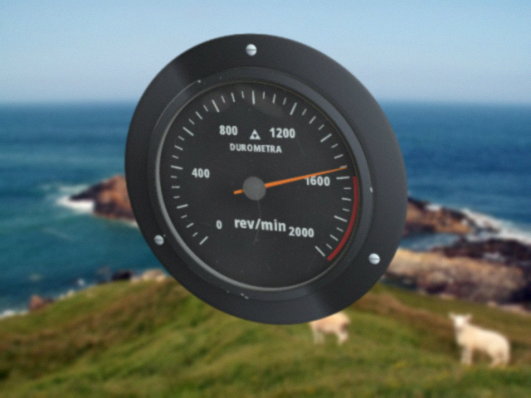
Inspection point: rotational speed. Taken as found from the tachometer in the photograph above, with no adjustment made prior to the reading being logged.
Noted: 1550 rpm
